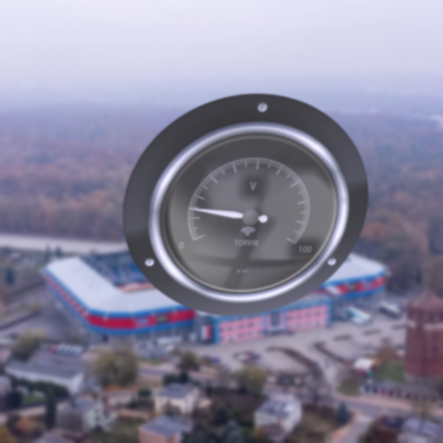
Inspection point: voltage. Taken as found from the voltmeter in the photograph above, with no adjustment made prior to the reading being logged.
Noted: 15 V
